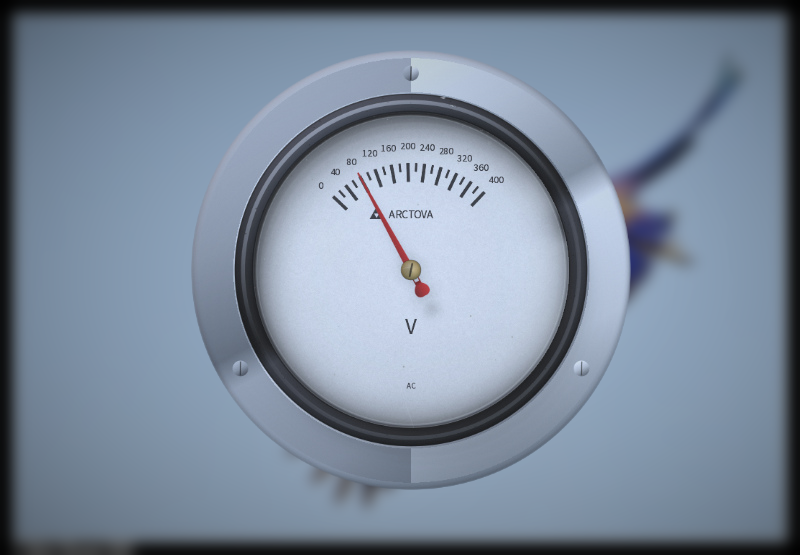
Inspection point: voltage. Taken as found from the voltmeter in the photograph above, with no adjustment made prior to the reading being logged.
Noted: 80 V
